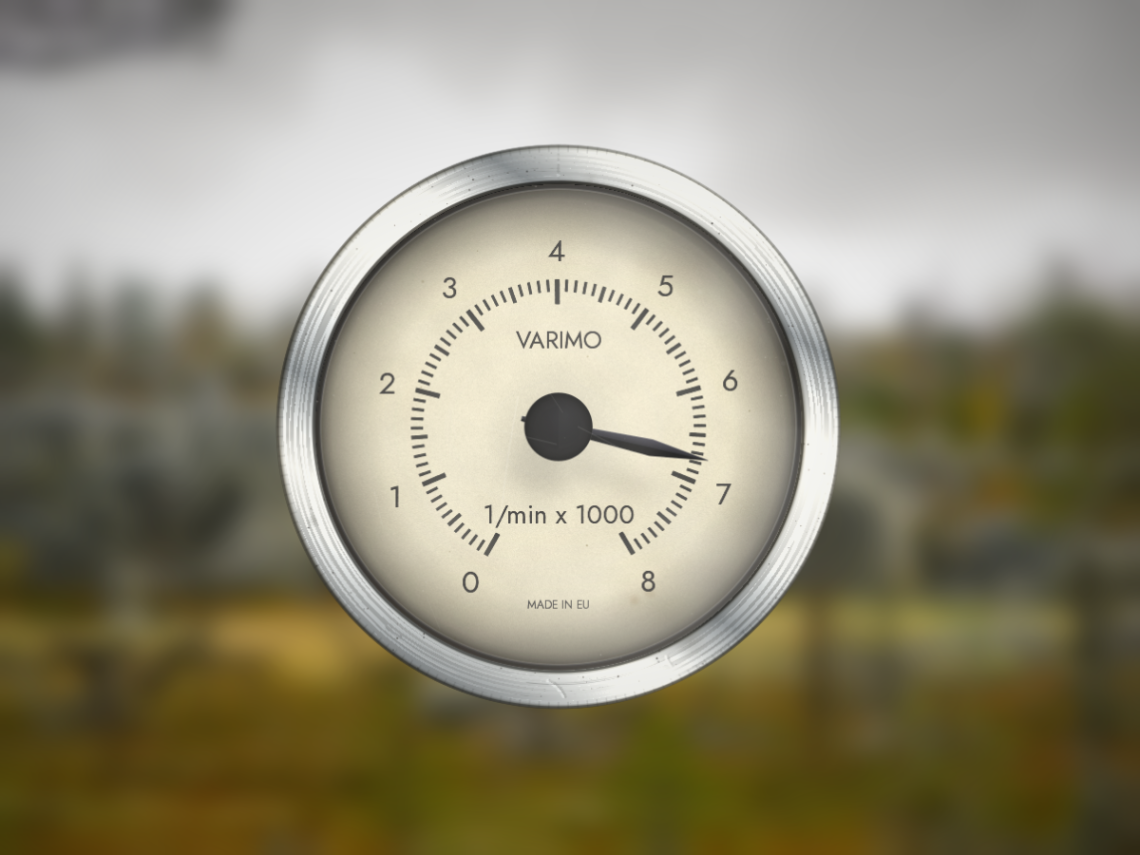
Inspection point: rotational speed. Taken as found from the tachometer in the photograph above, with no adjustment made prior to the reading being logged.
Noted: 6750 rpm
